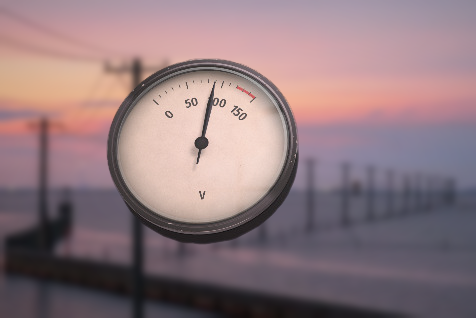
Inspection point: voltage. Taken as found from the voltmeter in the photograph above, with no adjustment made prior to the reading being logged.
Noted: 90 V
